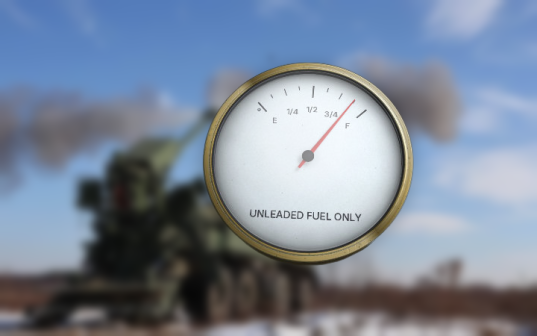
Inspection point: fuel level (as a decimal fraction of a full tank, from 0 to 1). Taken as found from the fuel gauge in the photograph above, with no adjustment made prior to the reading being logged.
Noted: 0.875
